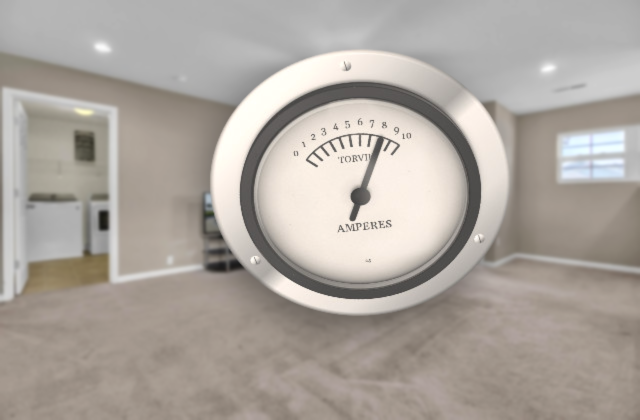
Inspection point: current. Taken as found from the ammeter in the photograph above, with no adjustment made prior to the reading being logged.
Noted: 8 A
